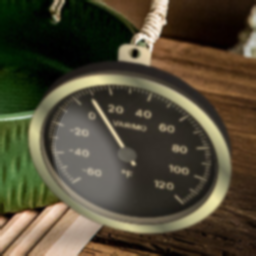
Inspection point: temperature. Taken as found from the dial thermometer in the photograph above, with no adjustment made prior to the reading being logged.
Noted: 10 °F
